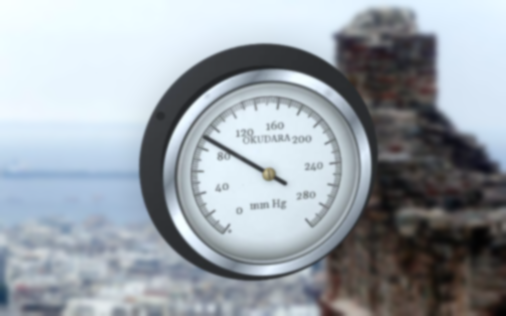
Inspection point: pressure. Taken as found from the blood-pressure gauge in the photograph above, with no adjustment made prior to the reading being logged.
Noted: 90 mmHg
